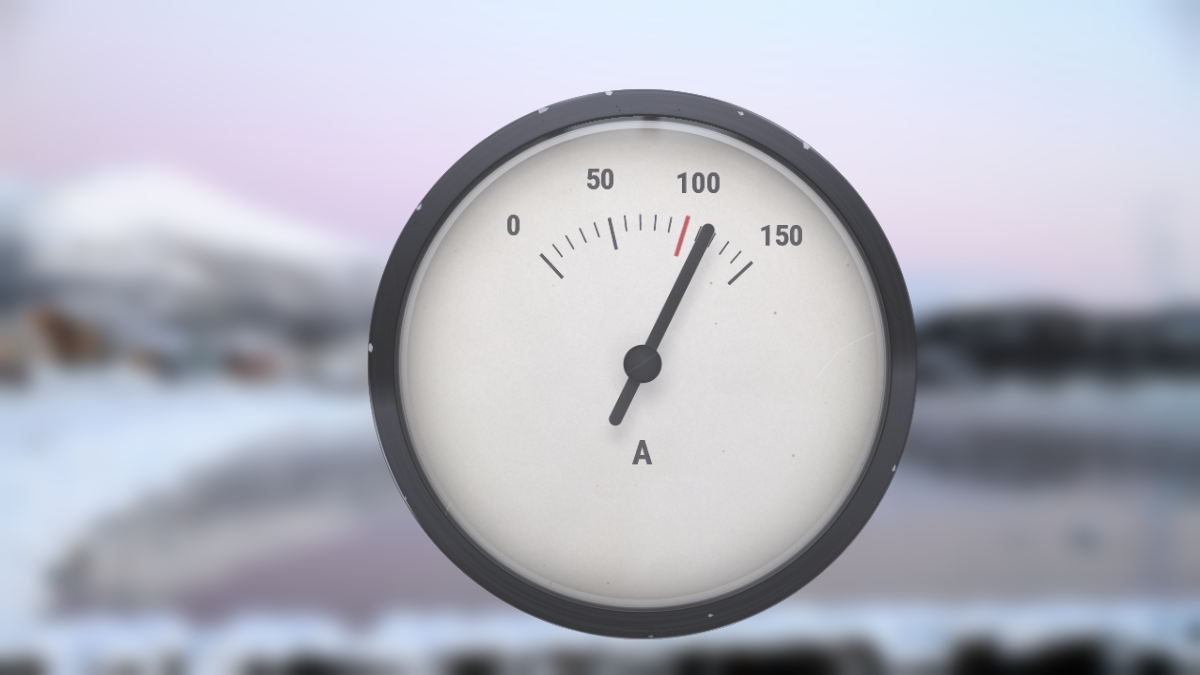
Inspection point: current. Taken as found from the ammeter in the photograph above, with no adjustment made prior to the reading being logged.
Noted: 115 A
